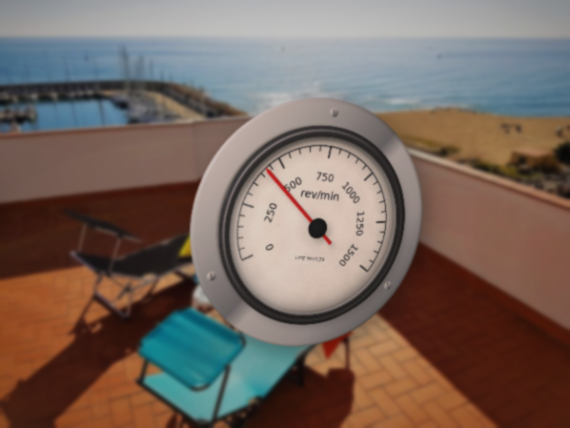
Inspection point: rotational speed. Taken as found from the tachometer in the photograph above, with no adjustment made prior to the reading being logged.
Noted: 425 rpm
